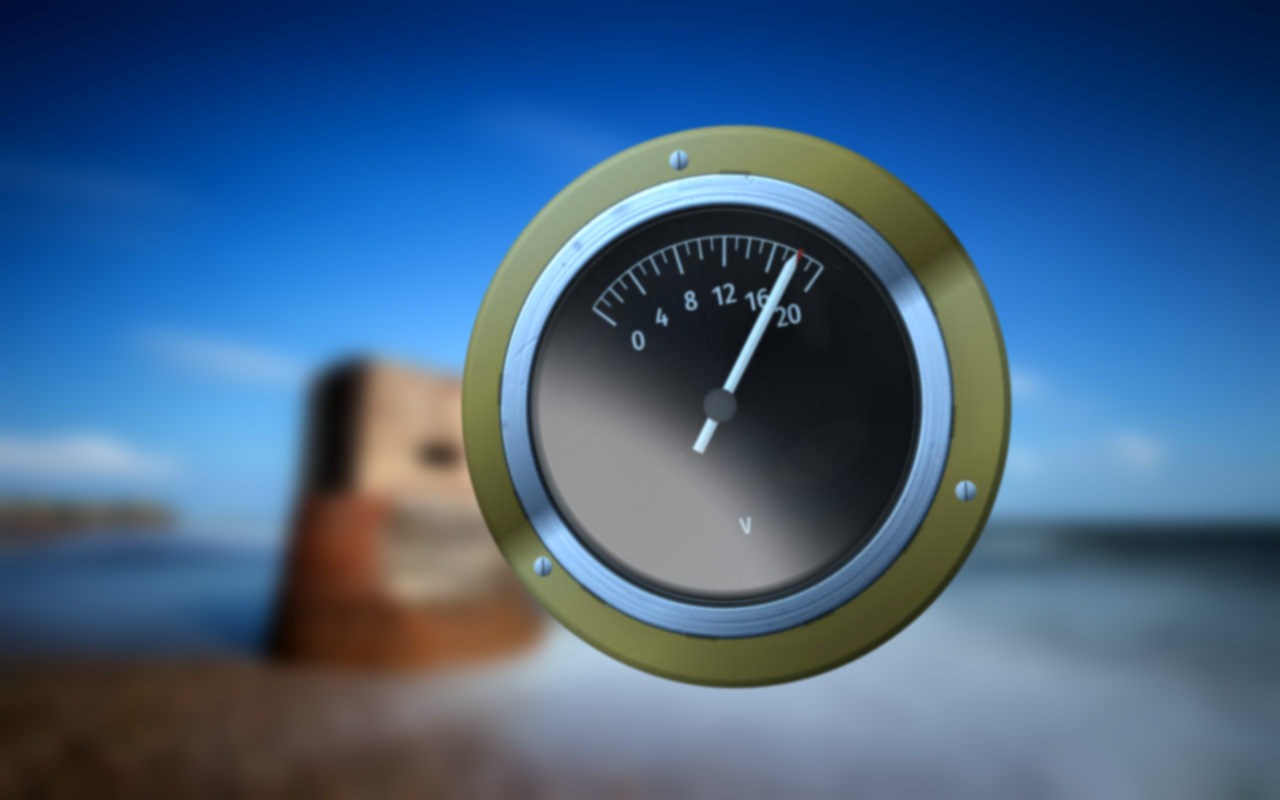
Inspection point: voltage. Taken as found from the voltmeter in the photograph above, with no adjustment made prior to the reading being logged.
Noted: 18 V
